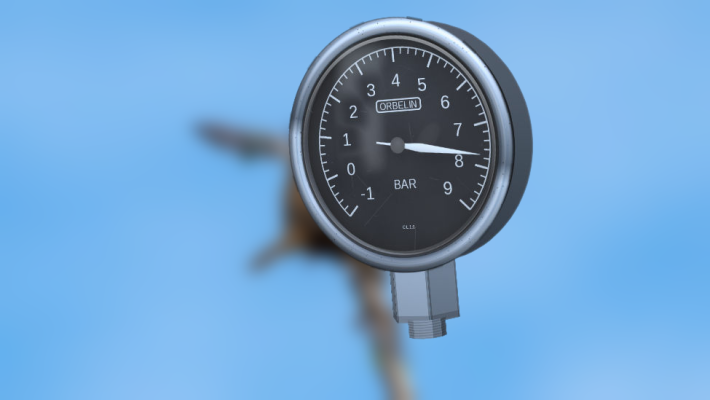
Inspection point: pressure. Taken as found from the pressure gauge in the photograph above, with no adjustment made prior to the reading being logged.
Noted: 7.7 bar
